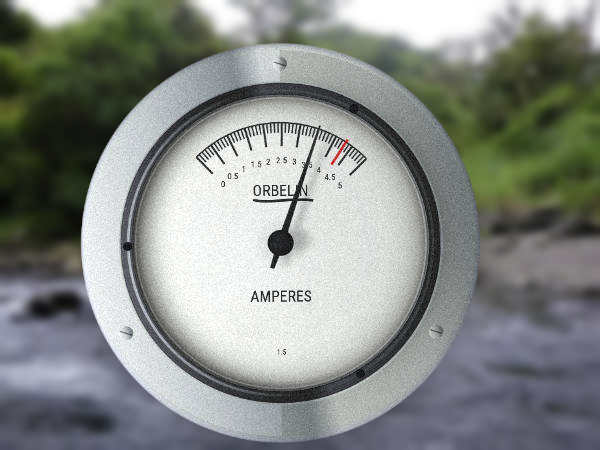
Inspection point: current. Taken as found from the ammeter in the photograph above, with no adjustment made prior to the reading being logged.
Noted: 3.5 A
